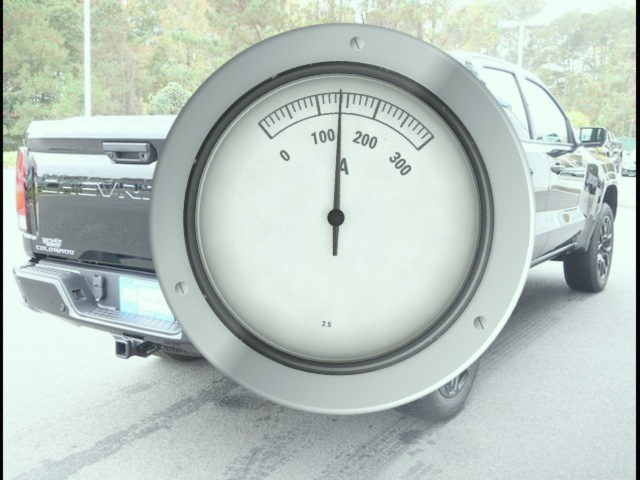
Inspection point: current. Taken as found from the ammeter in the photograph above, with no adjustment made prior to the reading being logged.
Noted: 140 A
